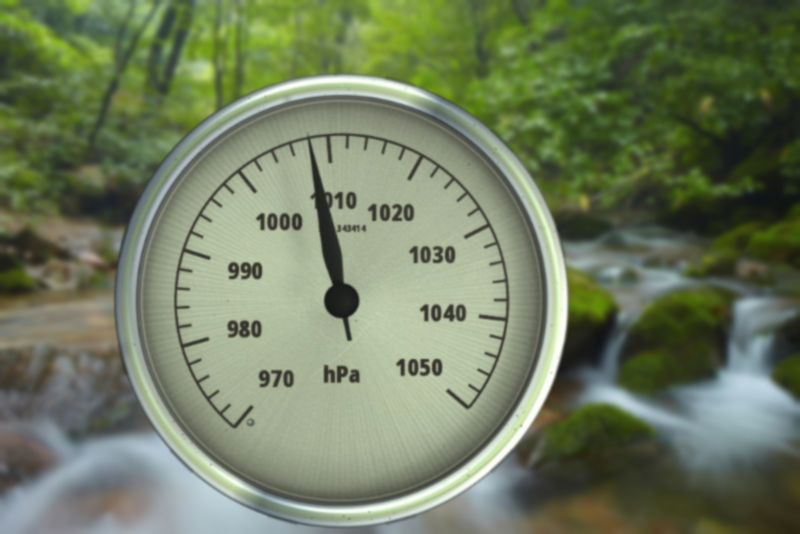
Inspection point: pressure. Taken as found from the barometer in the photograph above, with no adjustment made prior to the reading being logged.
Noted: 1008 hPa
